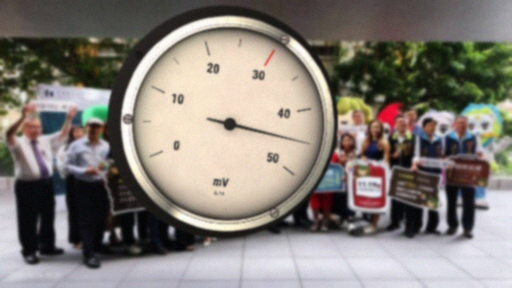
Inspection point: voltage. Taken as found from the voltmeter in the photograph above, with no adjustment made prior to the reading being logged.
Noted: 45 mV
